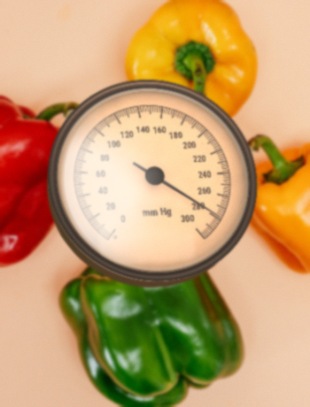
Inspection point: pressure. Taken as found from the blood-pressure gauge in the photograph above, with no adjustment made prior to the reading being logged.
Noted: 280 mmHg
